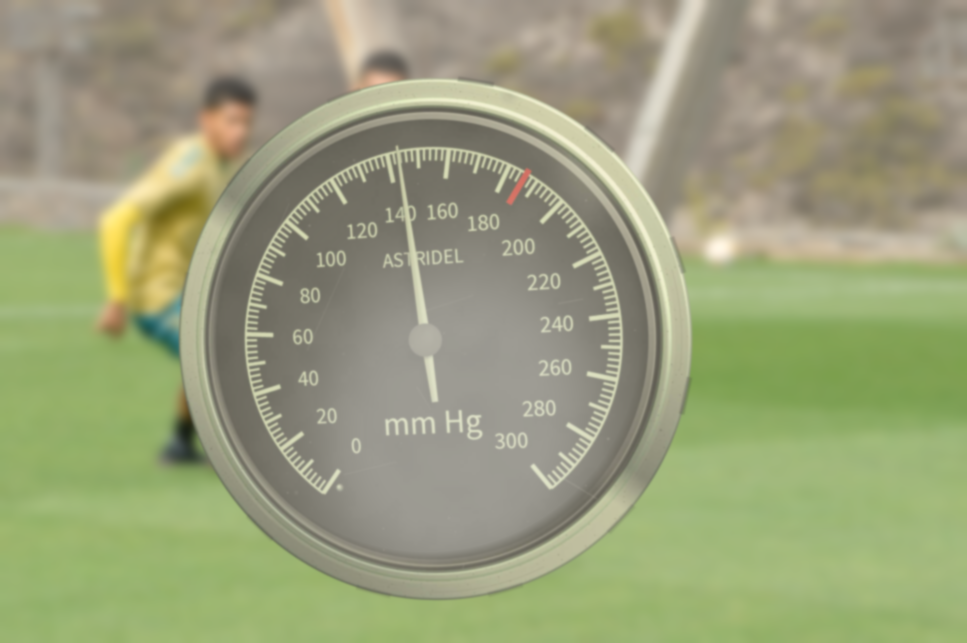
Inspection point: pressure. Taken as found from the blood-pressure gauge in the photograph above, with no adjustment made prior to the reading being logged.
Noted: 144 mmHg
